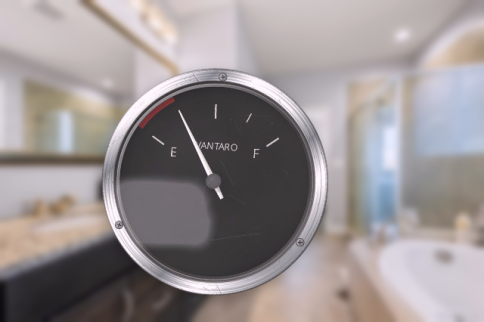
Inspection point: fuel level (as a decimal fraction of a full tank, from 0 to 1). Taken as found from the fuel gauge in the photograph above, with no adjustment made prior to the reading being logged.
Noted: 0.25
